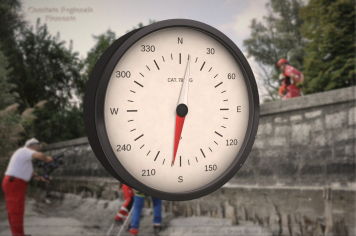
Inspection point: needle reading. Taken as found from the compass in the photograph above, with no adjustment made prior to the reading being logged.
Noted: 190 °
